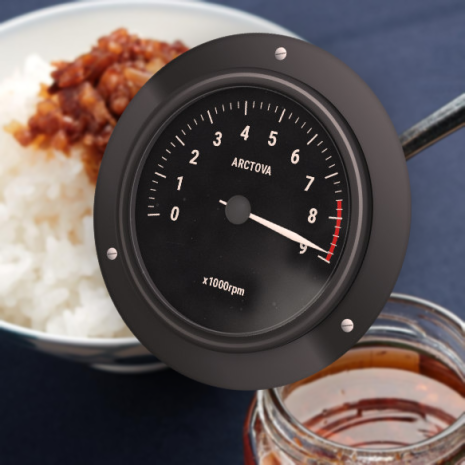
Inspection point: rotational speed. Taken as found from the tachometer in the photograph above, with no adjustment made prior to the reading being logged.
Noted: 8800 rpm
